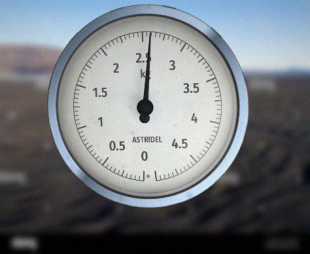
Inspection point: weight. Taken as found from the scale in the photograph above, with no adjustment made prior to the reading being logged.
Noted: 2.6 kg
